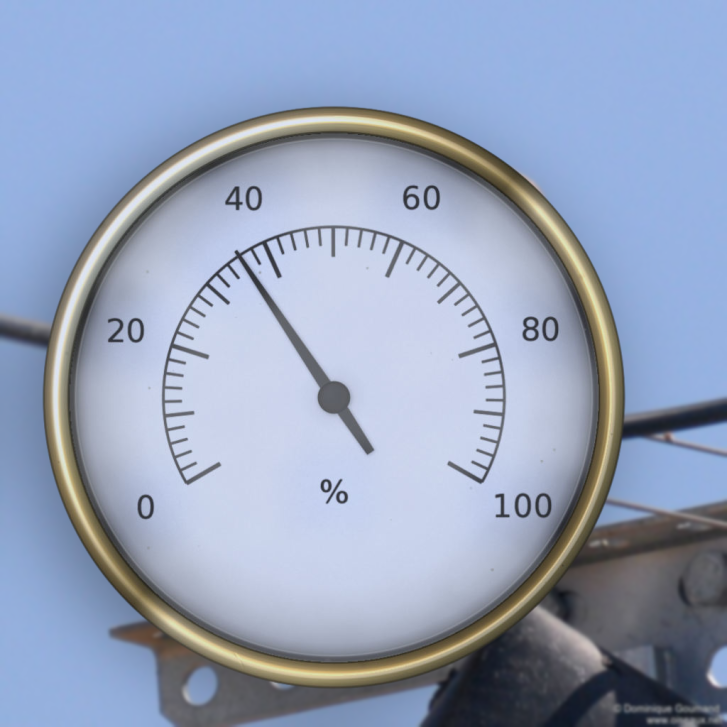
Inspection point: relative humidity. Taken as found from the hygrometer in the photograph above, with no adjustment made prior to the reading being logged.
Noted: 36 %
